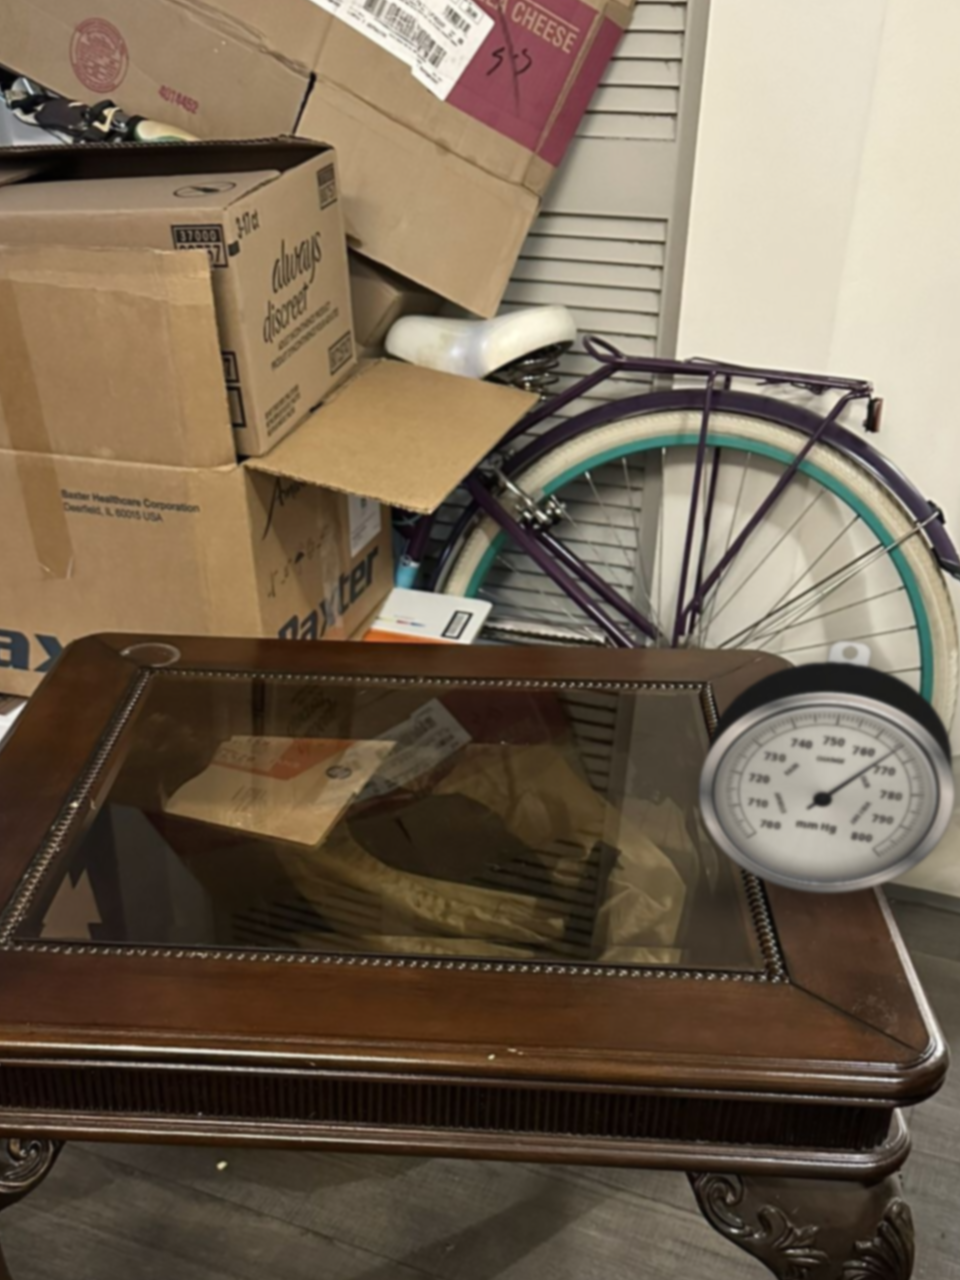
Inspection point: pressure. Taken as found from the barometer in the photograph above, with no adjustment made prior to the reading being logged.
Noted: 765 mmHg
